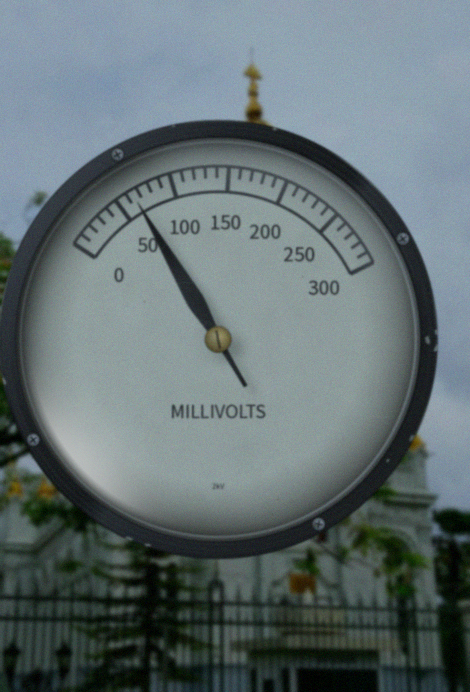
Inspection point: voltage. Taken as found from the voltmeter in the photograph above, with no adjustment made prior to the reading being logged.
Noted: 65 mV
